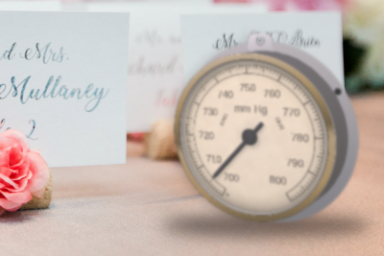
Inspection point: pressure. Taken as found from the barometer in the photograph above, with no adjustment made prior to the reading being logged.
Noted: 705 mmHg
